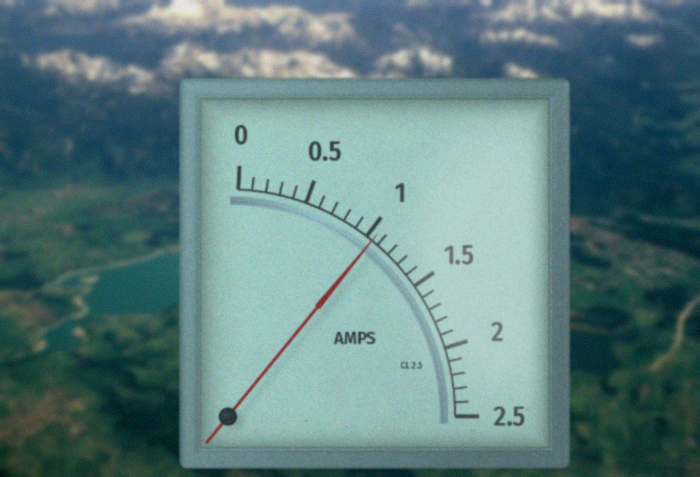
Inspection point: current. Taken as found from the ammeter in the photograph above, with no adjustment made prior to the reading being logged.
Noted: 1.05 A
